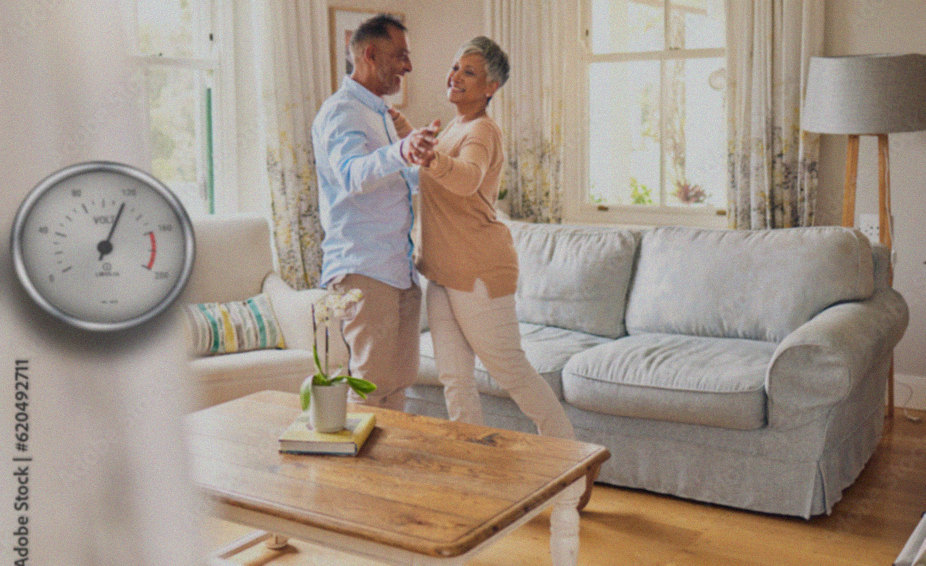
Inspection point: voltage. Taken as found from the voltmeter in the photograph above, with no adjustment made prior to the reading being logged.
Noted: 120 V
